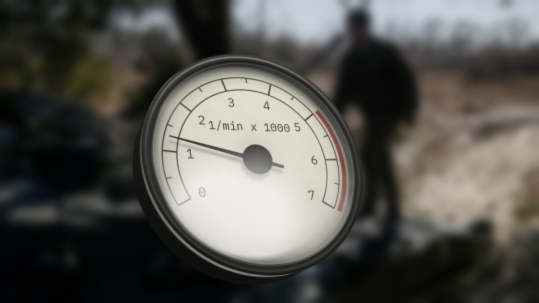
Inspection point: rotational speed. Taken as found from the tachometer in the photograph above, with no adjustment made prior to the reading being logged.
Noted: 1250 rpm
